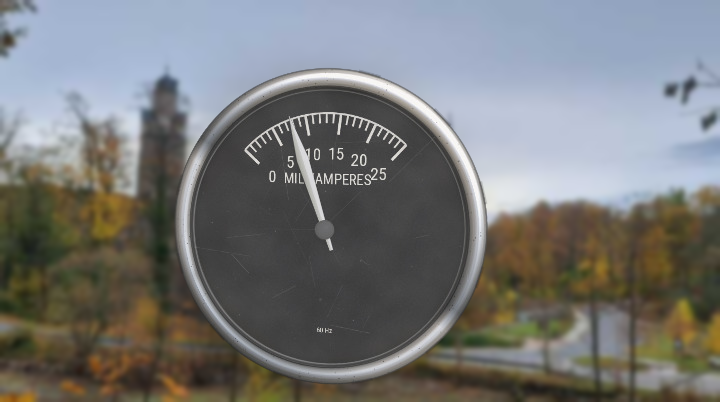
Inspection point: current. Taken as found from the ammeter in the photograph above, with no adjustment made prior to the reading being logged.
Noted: 8 mA
